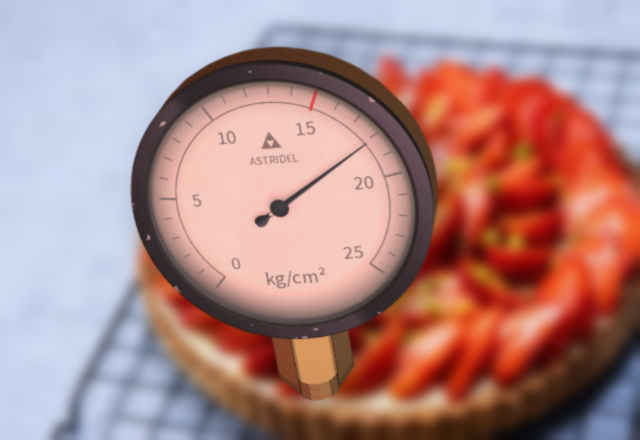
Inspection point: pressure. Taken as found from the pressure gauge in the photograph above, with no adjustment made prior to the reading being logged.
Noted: 18 kg/cm²
